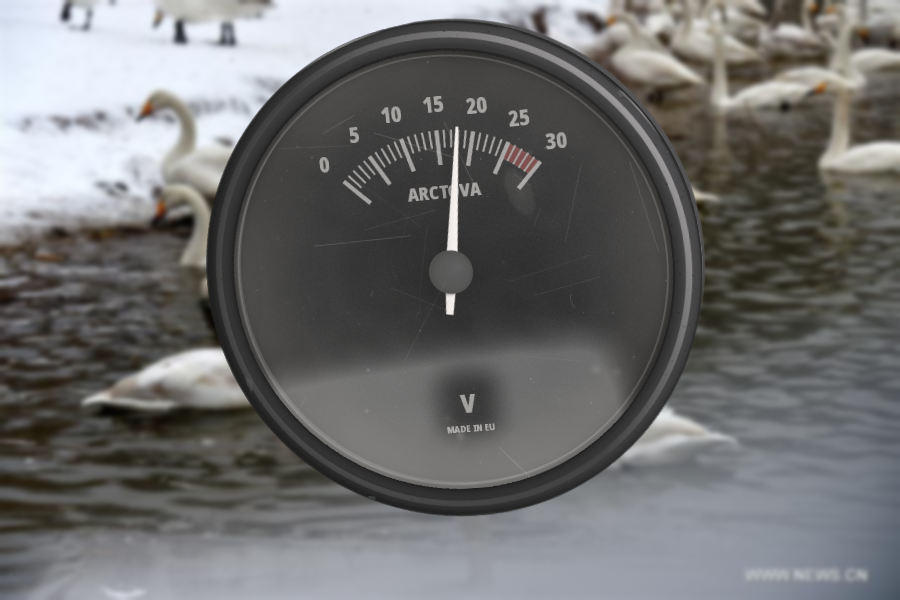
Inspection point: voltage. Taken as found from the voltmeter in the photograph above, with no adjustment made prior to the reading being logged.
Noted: 18 V
